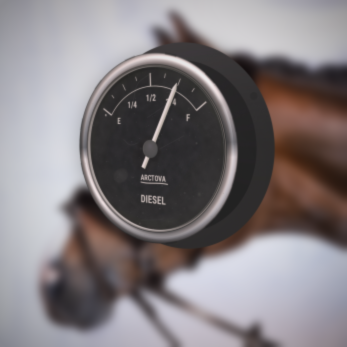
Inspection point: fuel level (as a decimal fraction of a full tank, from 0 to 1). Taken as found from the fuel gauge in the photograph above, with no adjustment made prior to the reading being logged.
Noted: 0.75
